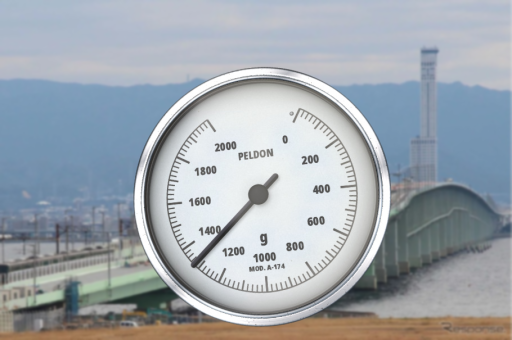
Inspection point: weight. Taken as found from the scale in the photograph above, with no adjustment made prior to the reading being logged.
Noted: 1320 g
